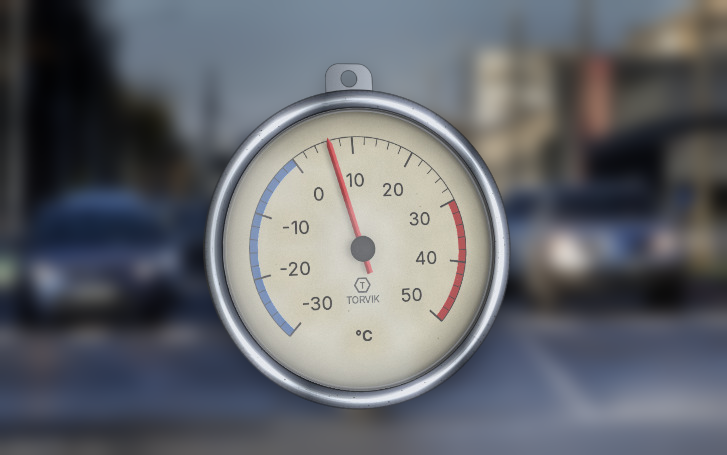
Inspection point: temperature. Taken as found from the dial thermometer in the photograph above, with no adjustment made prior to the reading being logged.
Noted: 6 °C
